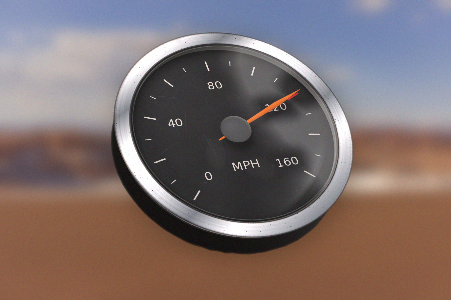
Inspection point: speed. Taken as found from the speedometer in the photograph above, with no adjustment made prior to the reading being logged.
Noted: 120 mph
